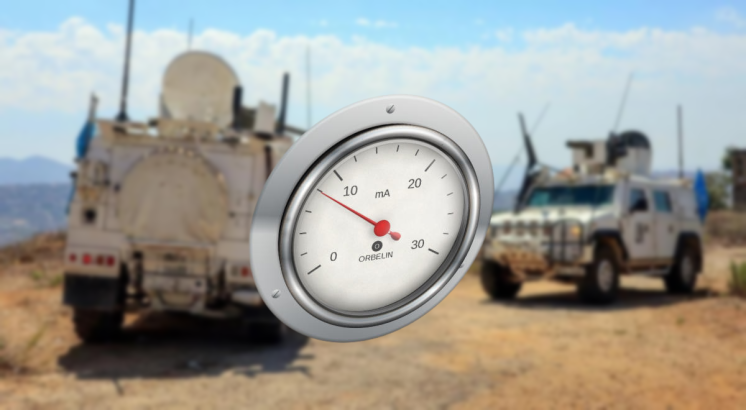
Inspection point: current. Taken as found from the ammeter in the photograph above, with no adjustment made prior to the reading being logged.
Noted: 8 mA
